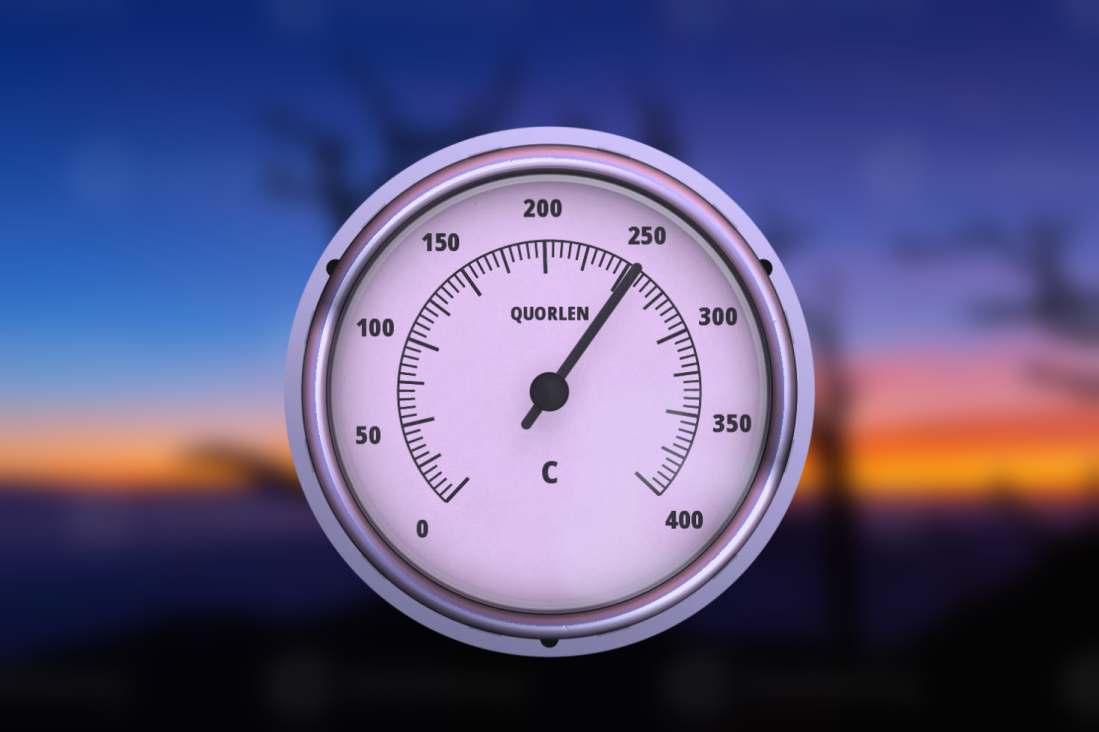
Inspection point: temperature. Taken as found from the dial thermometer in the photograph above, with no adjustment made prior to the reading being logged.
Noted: 255 °C
